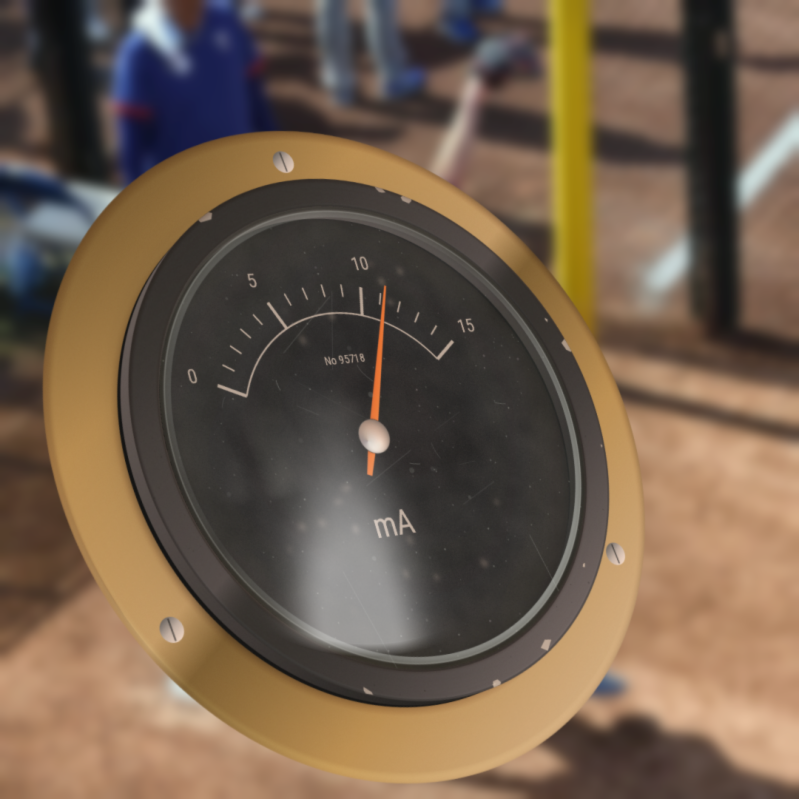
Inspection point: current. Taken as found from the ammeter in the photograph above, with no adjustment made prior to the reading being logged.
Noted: 11 mA
